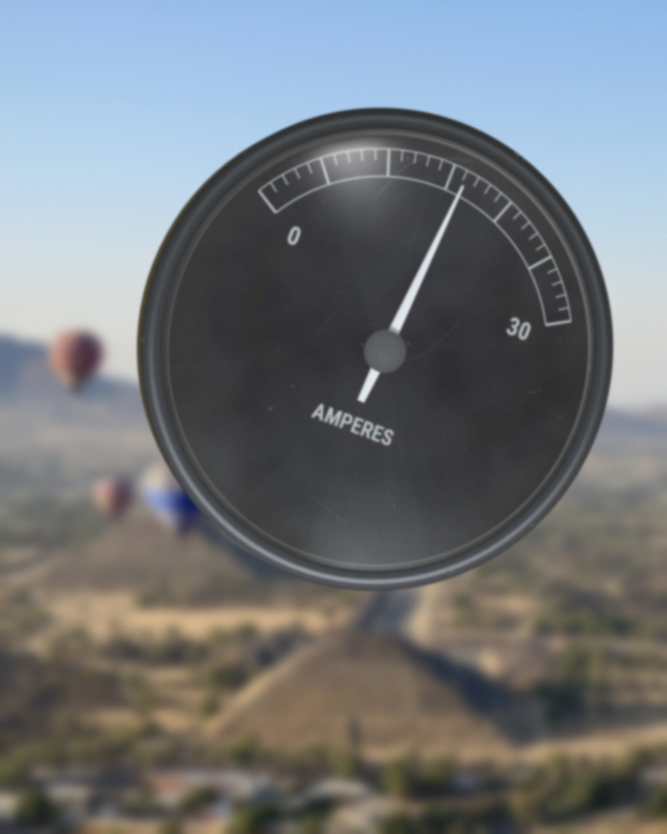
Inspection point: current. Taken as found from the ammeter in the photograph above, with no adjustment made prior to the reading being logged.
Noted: 16 A
